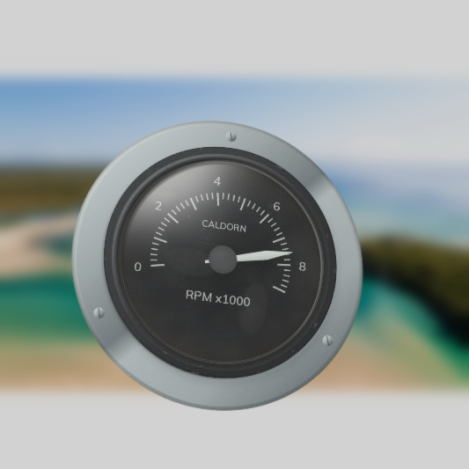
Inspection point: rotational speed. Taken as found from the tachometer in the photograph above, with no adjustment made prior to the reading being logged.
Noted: 7600 rpm
